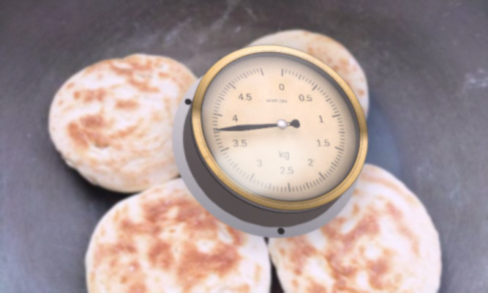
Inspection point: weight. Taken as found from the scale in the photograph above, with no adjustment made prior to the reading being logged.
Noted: 3.75 kg
